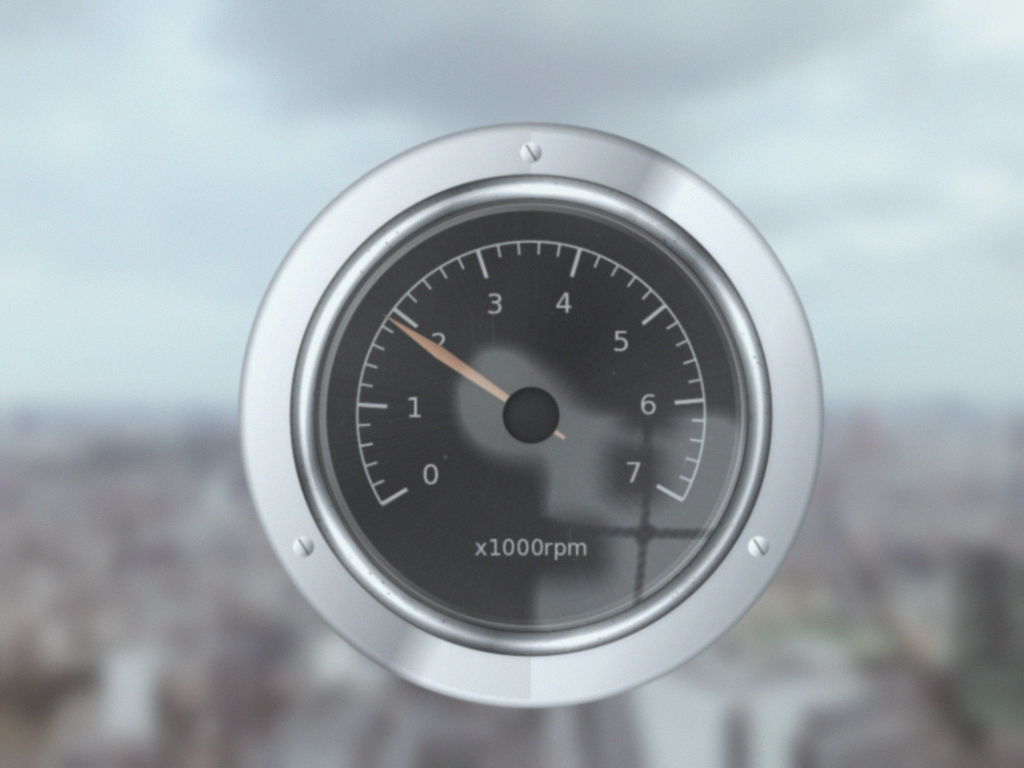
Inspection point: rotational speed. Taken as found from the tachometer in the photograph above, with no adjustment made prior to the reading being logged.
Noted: 1900 rpm
